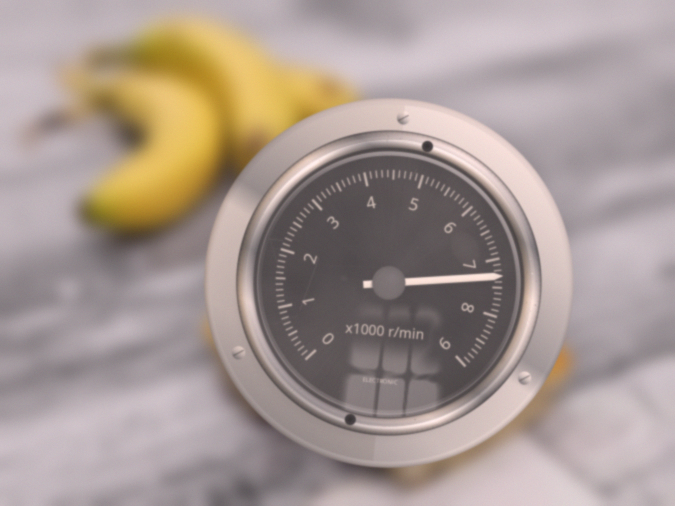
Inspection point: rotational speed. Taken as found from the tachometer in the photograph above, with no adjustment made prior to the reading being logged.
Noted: 7300 rpm
